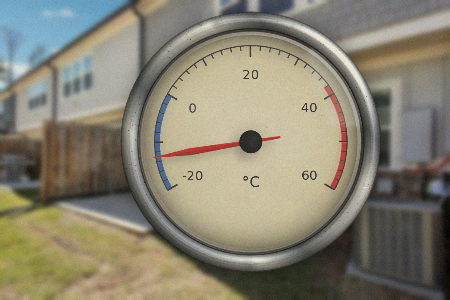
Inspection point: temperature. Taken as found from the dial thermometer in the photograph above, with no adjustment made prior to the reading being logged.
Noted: -13 °C
